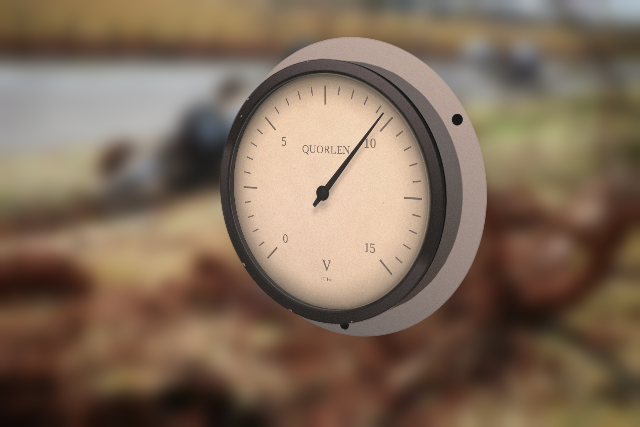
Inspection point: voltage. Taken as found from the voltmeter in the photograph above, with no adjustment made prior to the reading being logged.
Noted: 9.75 V
